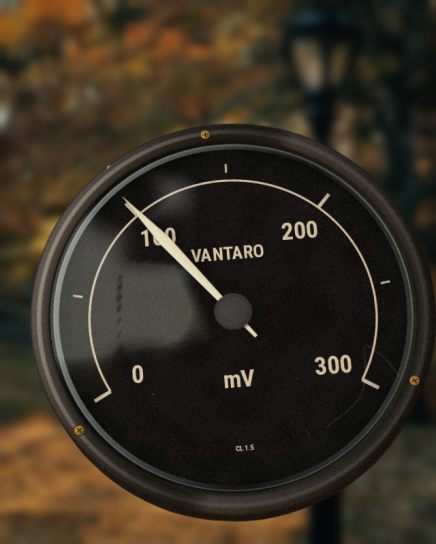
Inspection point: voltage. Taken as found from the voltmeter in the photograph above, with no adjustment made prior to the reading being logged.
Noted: 100 mV
